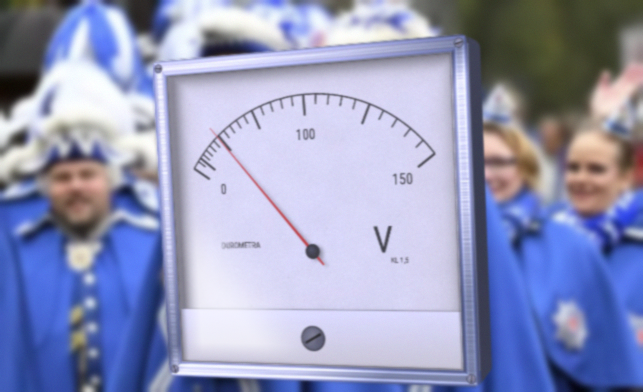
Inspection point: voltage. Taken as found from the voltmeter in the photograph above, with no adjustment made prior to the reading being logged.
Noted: 50 V
